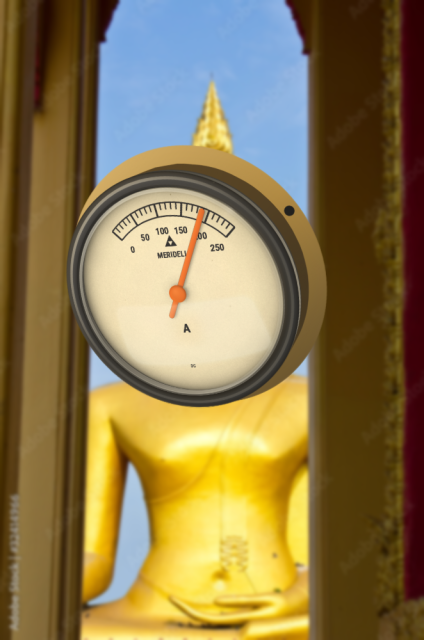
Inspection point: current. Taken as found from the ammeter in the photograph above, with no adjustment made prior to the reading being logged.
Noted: 190 A
